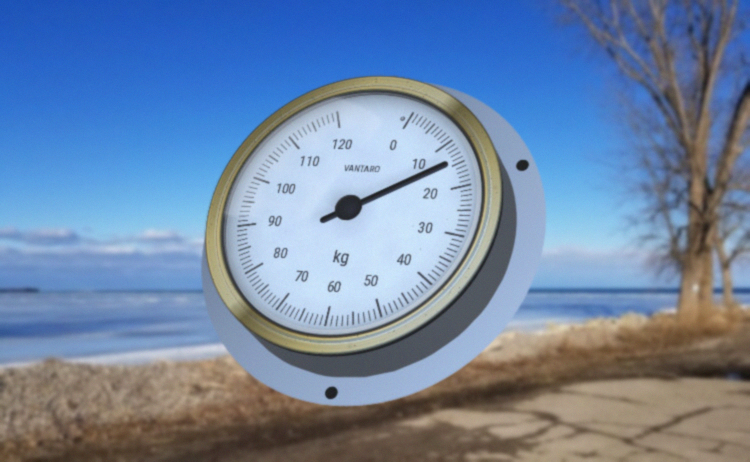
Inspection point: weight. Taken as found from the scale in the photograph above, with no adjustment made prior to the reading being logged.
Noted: 15 kg
